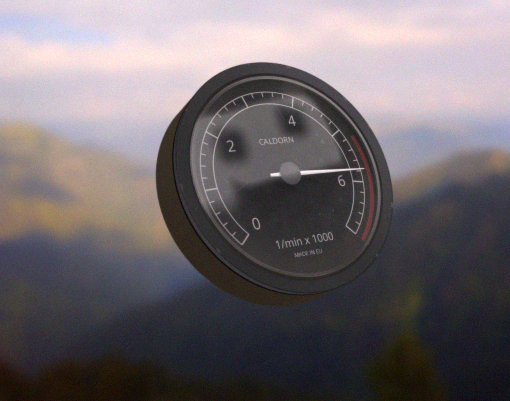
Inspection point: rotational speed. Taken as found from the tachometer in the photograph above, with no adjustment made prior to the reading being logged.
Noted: 5800 rpm
